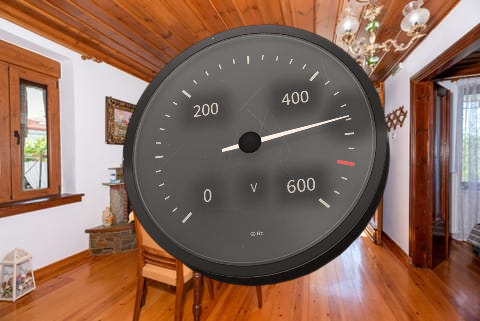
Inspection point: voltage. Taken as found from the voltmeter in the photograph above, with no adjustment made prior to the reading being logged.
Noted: 480 V
